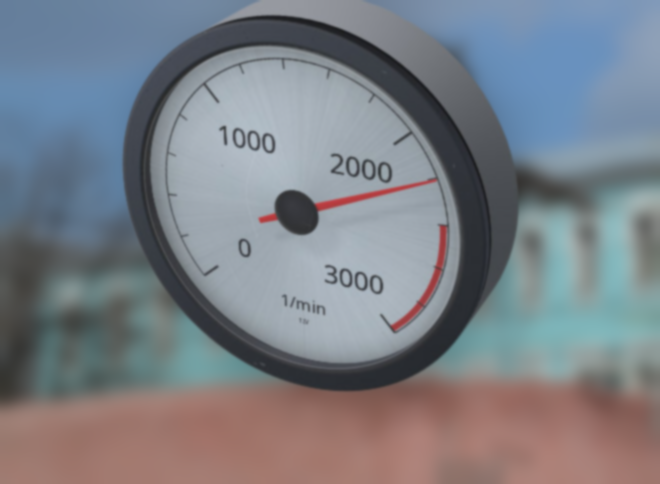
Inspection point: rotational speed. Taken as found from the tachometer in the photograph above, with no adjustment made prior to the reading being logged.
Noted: 2200 rpm
